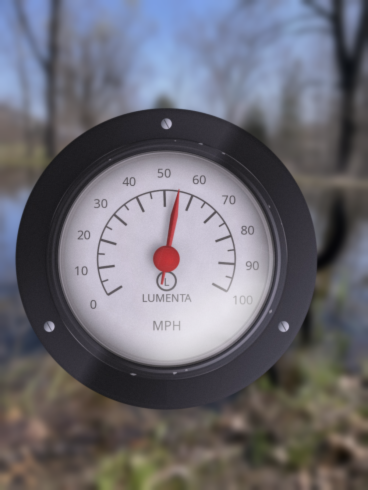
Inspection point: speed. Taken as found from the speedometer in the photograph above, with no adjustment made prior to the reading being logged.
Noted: 55 mph
